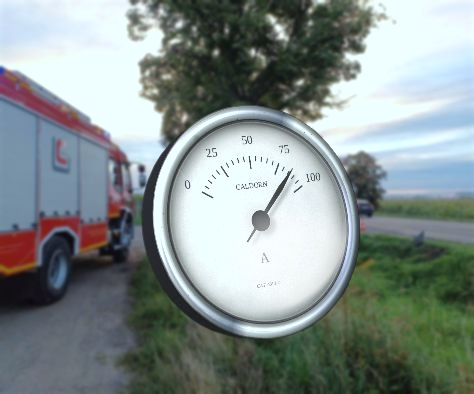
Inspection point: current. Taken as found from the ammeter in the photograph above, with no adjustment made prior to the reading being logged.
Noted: 85 A
